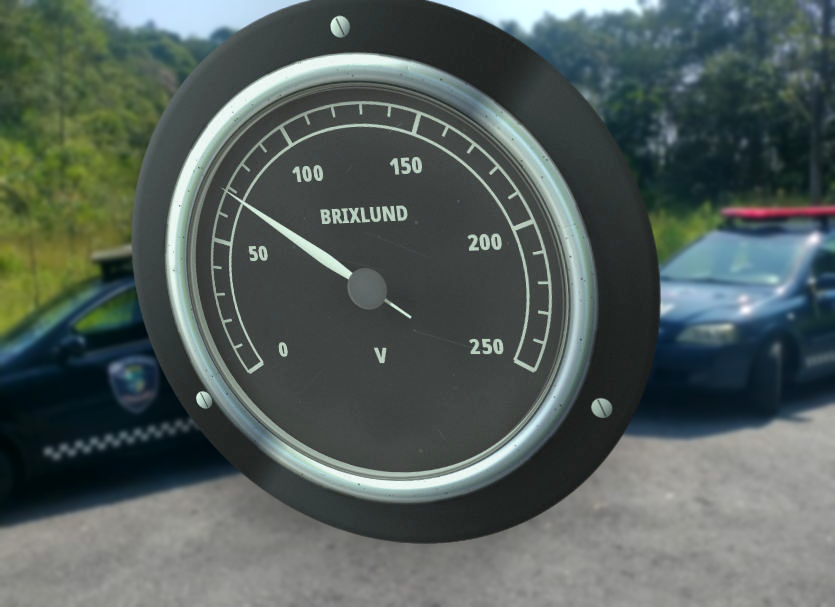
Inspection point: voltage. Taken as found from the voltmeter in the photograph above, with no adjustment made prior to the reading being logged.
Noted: 70 V
